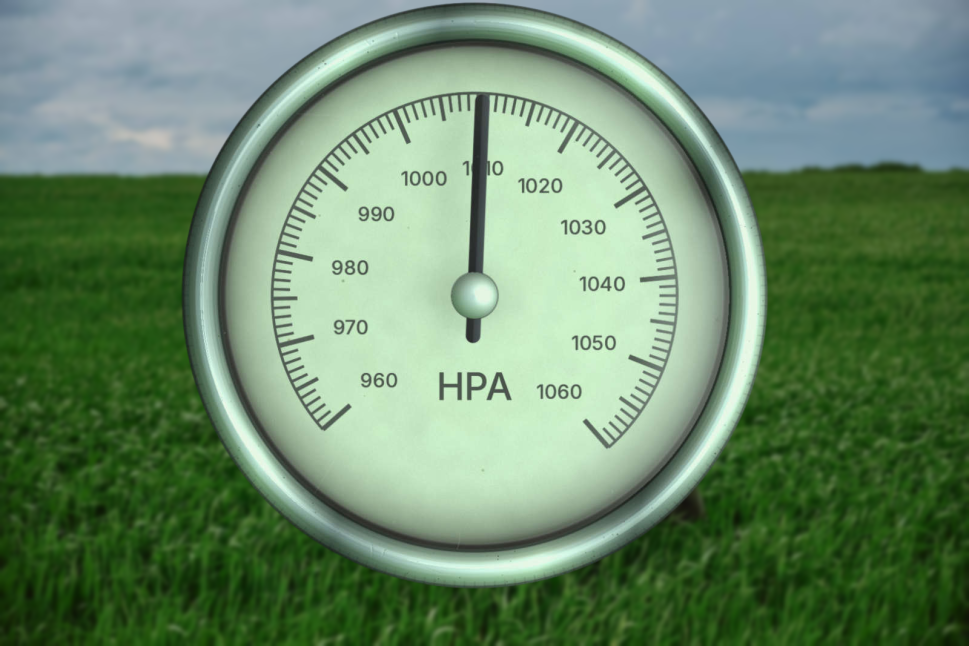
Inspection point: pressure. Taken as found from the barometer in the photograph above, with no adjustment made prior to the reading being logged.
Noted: 1009.5 hPa
